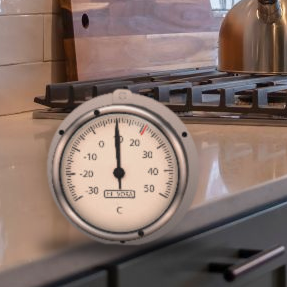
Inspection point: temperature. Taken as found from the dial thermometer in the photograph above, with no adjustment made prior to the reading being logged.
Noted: 10 °C
